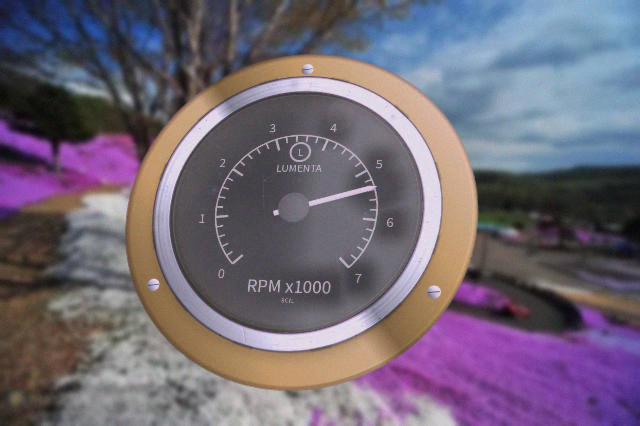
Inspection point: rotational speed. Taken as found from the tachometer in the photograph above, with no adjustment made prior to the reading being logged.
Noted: 5400 rpm
